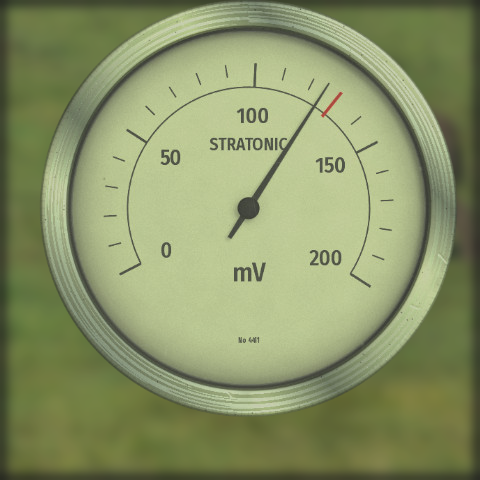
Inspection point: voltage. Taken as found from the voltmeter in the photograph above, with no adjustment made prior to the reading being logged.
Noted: 125 mV
